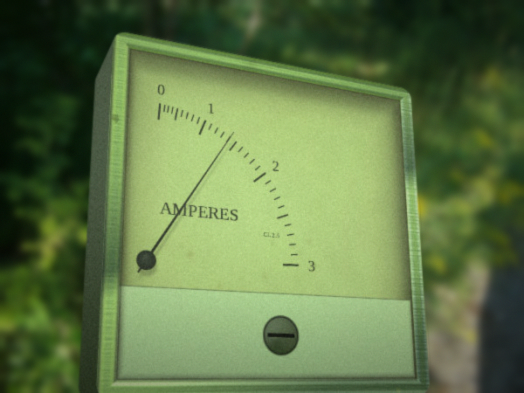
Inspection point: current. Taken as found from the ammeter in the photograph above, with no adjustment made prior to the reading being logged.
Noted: 1.4 A
